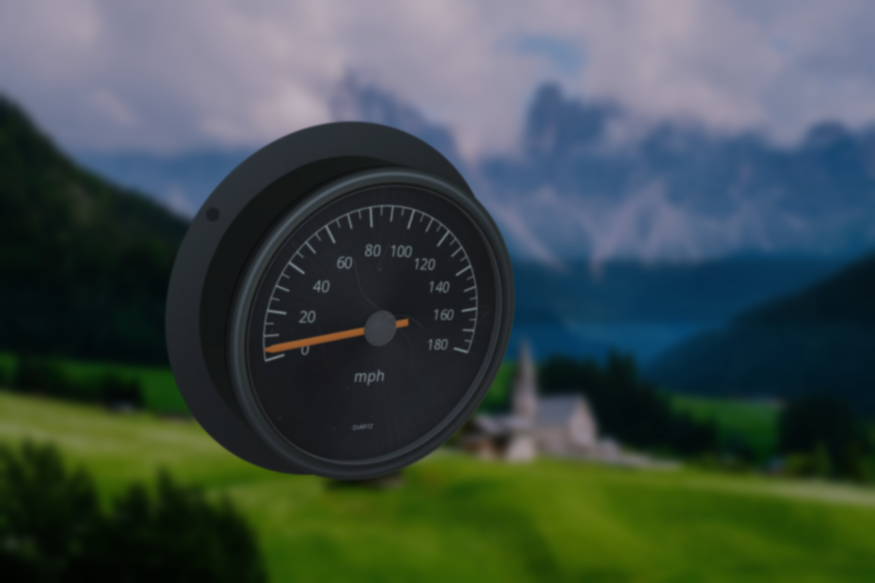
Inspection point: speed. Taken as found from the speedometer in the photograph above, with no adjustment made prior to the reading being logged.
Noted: 5 mph
